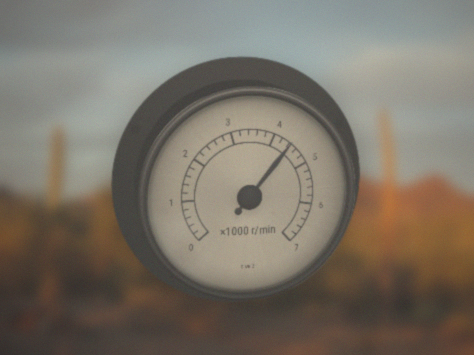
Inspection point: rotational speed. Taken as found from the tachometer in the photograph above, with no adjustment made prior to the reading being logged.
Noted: 4400 rpm
